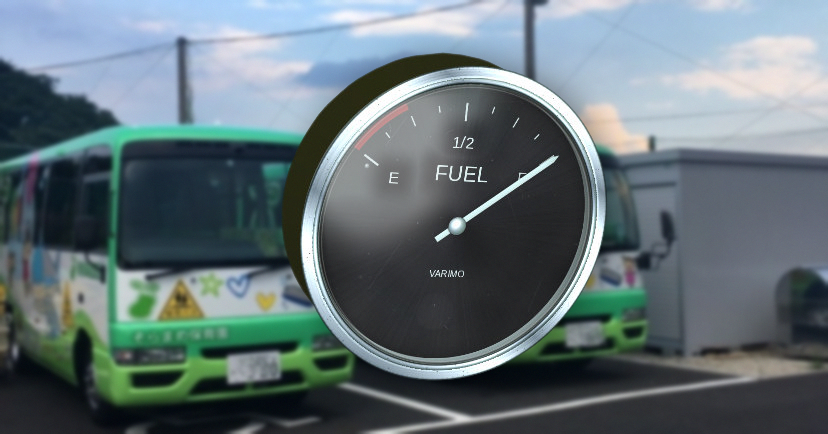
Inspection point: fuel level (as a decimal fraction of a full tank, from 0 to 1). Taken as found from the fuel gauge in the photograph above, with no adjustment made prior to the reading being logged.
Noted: 1
